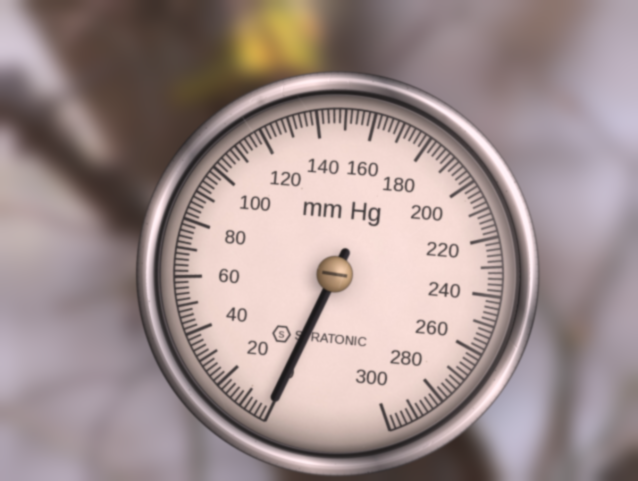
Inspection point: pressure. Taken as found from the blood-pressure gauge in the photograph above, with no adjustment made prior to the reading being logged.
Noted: 0 mmHg
